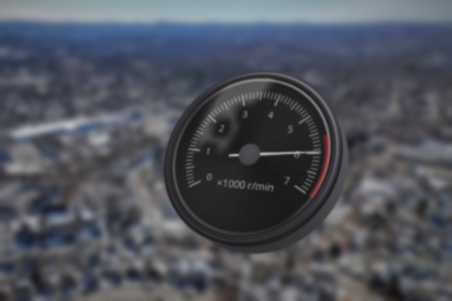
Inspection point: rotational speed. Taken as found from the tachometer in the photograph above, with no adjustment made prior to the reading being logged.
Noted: 6000 rpm
